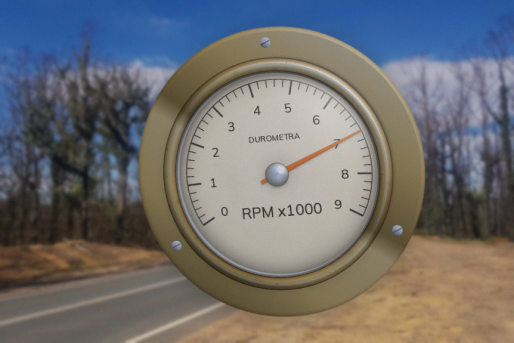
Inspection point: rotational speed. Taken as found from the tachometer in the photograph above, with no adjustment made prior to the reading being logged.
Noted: 7000 rpm
